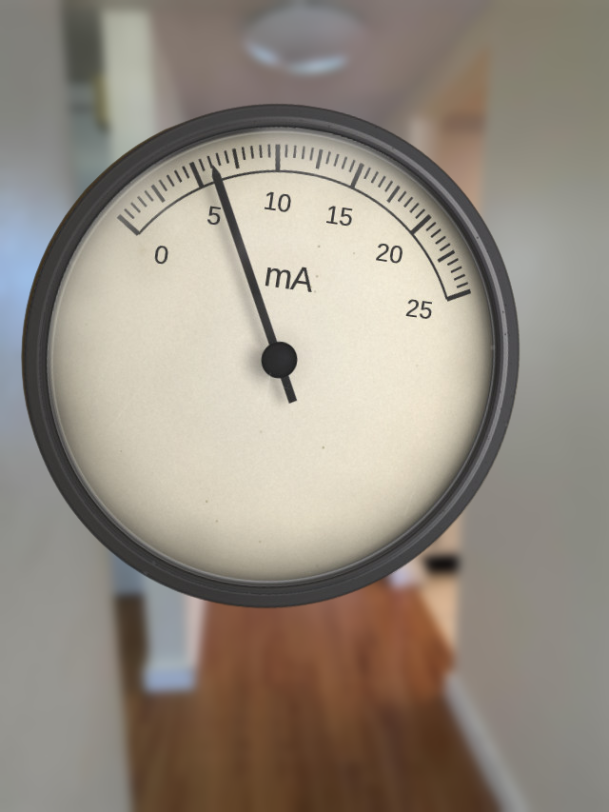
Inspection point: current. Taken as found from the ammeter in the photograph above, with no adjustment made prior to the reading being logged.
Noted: 6 mA
